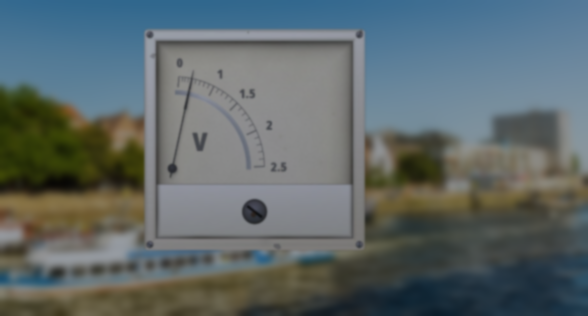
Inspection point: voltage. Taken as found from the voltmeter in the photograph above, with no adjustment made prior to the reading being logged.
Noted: 0.5 V
